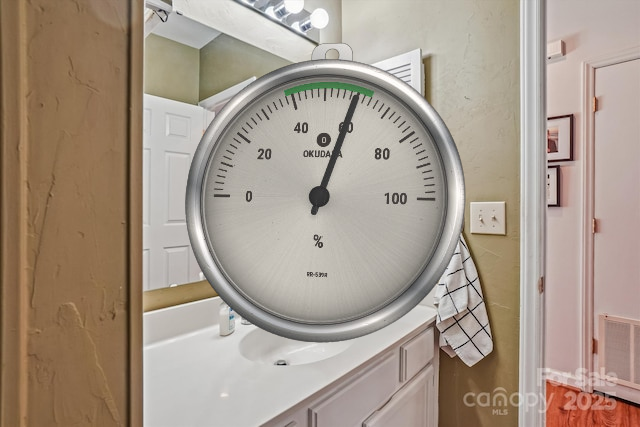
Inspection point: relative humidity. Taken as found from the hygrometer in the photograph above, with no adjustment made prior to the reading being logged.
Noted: 60 %
